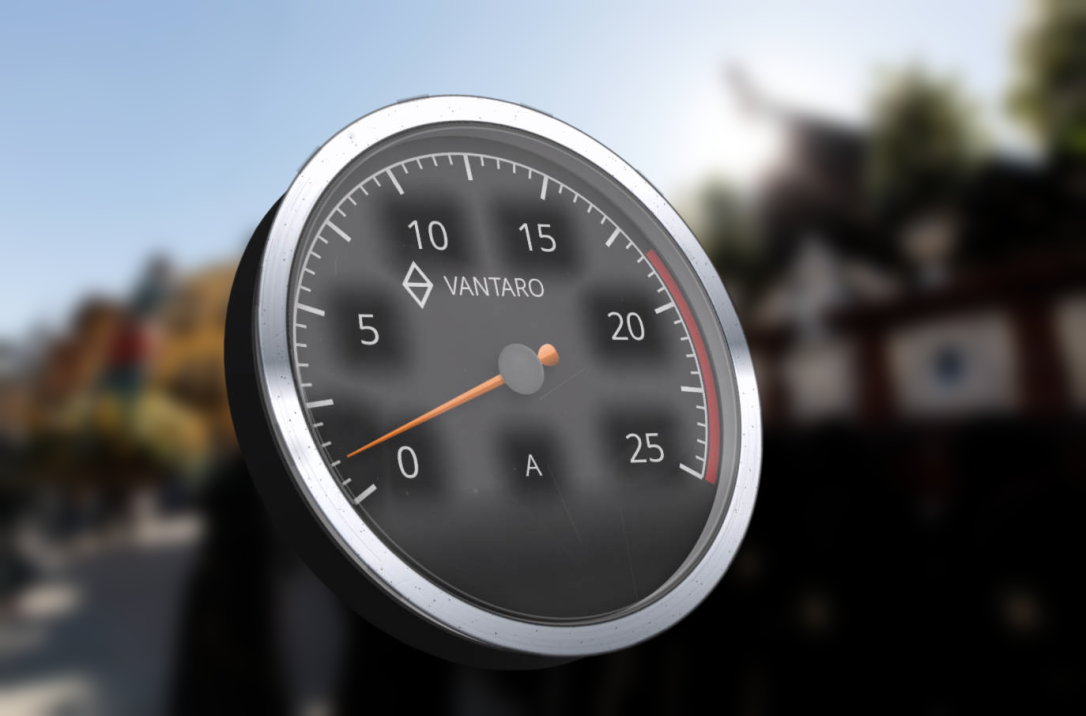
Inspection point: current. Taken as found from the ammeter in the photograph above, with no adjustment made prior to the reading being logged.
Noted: 1 A
